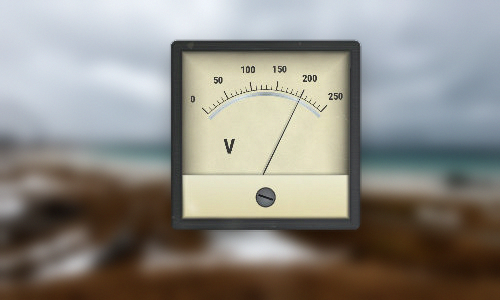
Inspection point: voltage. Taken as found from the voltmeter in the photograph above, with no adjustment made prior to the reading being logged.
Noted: 200 V
